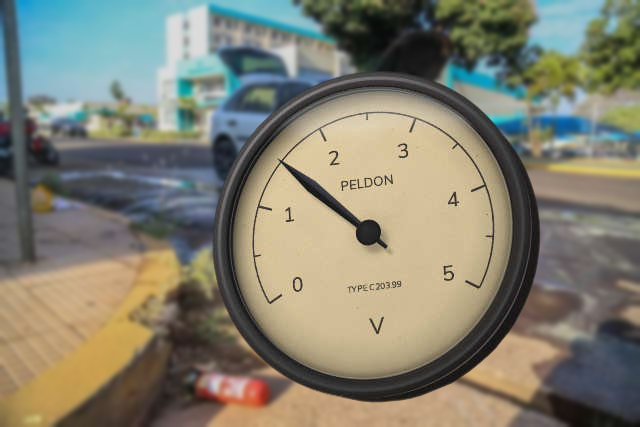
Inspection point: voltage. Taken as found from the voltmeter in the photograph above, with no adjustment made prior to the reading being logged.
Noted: 1.5 V
